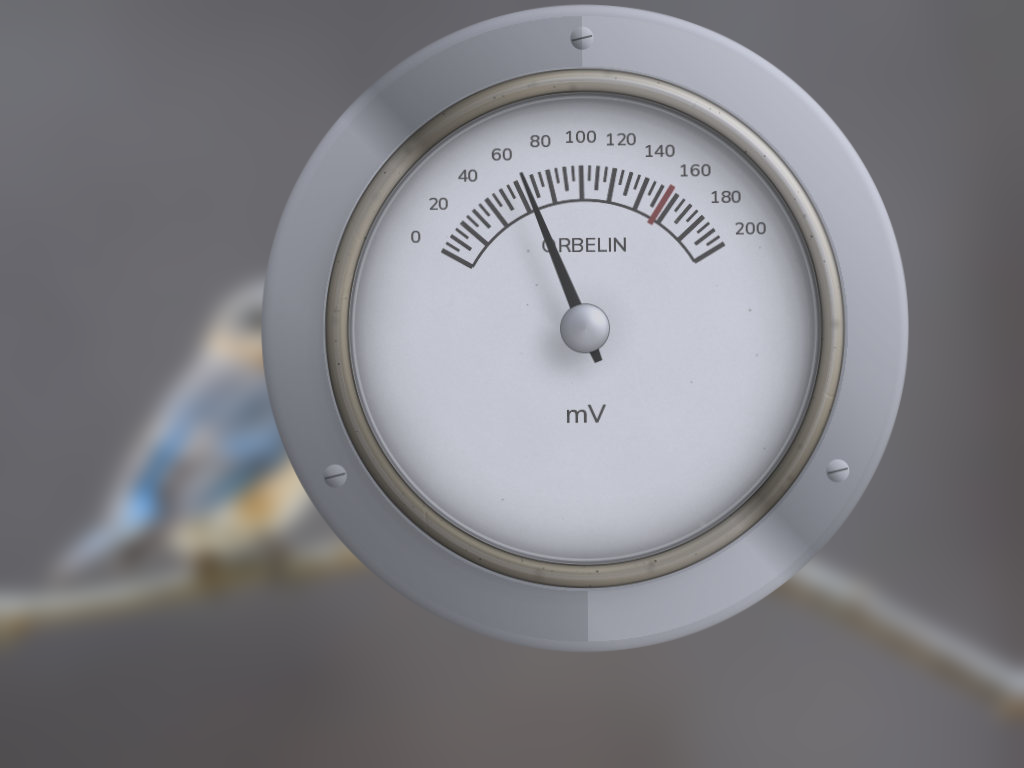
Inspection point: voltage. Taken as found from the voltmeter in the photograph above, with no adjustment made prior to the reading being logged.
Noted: 65 mV
